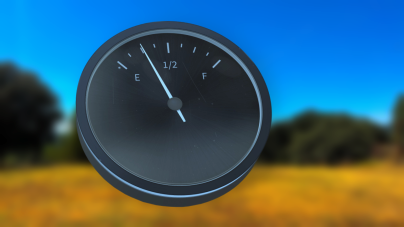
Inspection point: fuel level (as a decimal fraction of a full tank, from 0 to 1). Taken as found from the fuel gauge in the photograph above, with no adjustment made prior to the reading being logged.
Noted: 0.25
